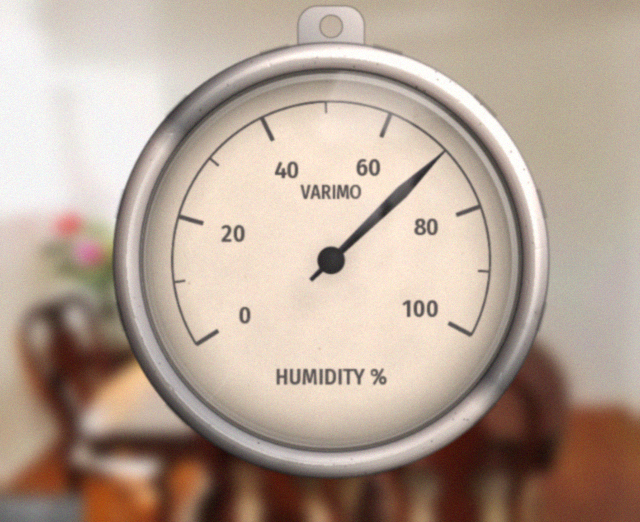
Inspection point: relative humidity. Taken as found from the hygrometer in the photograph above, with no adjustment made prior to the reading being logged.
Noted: 70 %
